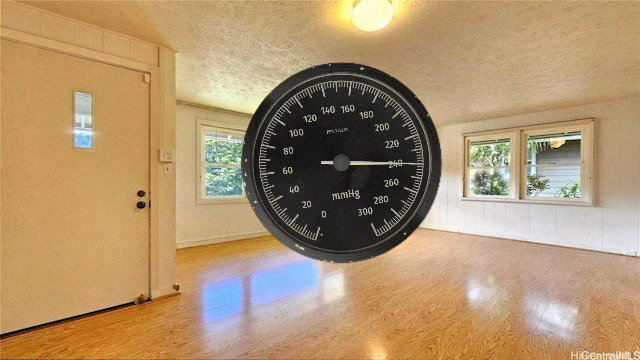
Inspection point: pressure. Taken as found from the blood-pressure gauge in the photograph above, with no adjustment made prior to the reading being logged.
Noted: 240 mmHg
